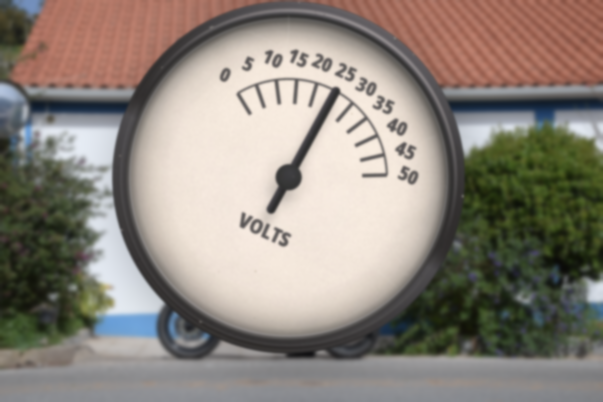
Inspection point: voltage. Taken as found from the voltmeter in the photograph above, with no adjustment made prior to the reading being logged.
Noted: 25 V
